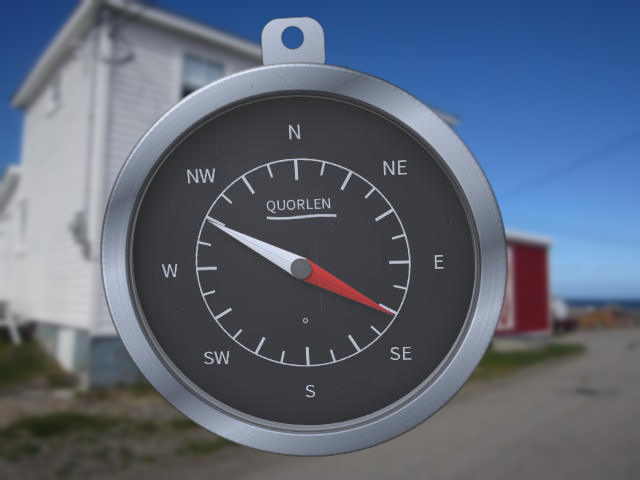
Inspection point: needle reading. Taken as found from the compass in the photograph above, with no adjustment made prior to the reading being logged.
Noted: 120 °
